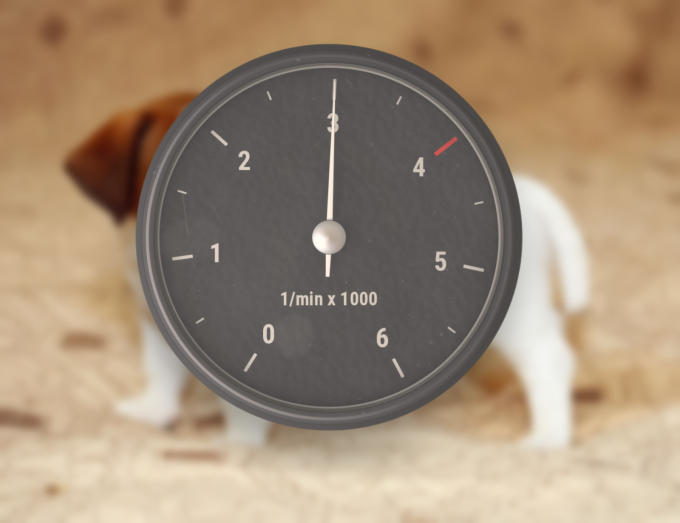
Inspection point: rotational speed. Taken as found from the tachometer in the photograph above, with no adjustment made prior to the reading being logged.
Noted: 3000 rpm
